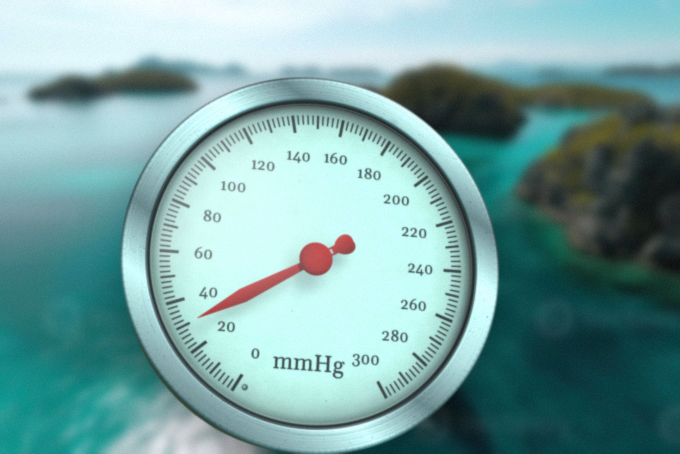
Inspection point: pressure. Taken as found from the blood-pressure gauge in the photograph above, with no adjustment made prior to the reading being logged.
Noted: 30 mmHg
